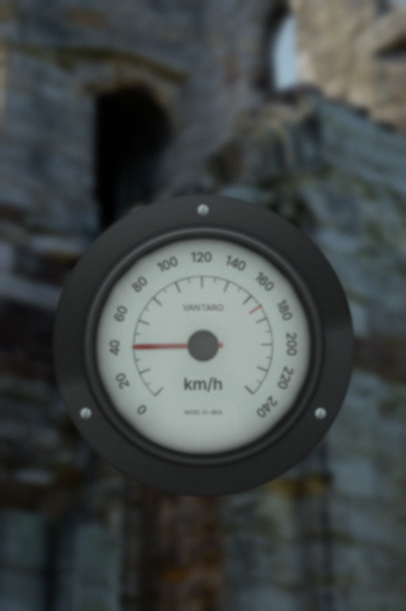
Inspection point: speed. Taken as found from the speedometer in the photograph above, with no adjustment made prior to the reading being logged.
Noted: 40 km/h
